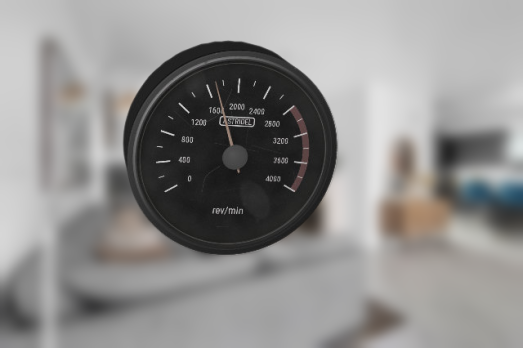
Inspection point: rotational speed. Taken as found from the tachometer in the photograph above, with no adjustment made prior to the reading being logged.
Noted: 1700 rpm
